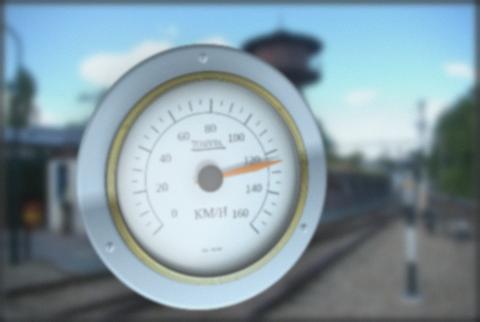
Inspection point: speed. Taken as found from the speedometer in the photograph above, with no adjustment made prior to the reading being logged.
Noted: 125 km/h
